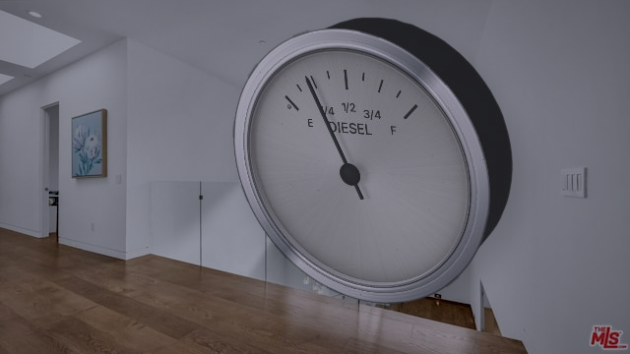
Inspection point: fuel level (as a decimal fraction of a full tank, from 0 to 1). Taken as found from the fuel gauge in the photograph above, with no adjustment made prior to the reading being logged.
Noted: 0.25
